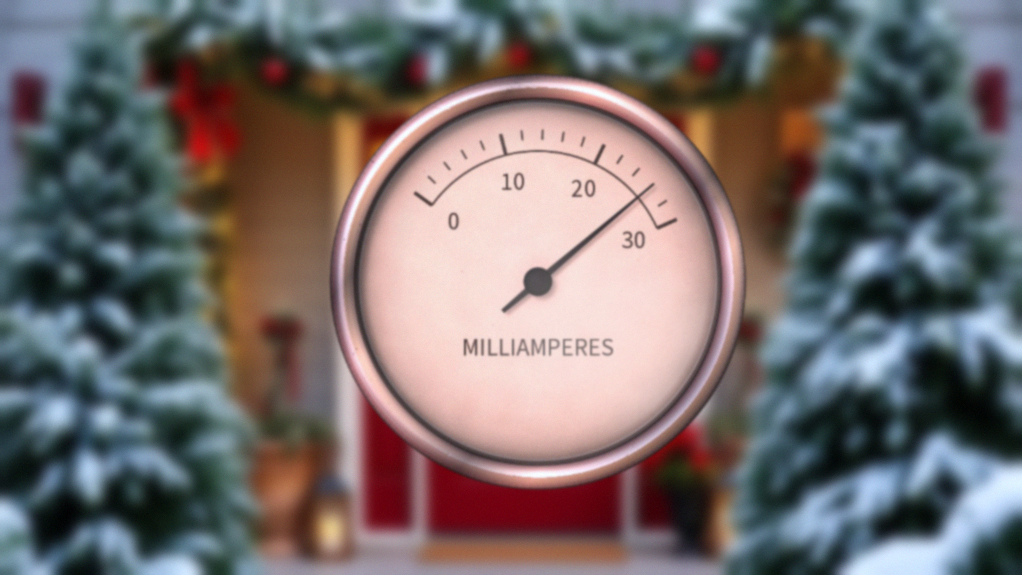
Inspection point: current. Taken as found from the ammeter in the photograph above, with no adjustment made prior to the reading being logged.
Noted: 26 mA
